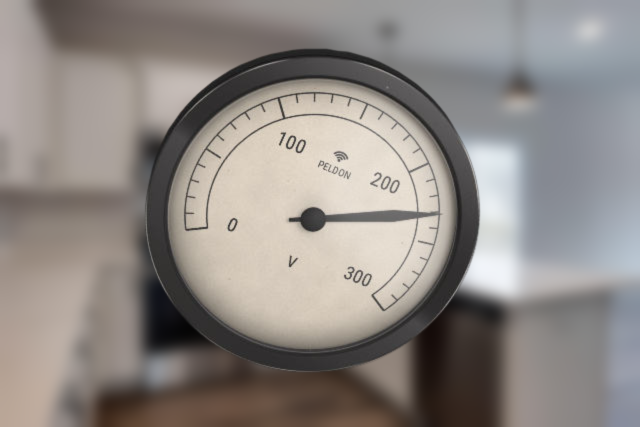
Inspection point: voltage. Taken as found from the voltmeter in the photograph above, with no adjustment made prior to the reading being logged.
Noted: 230 V
